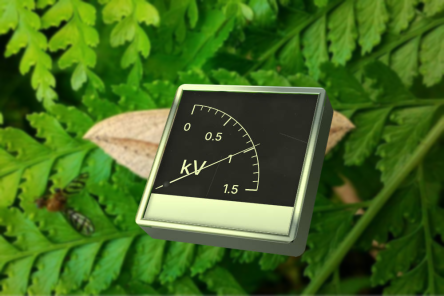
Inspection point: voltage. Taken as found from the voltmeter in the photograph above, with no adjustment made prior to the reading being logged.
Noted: 1 kV
